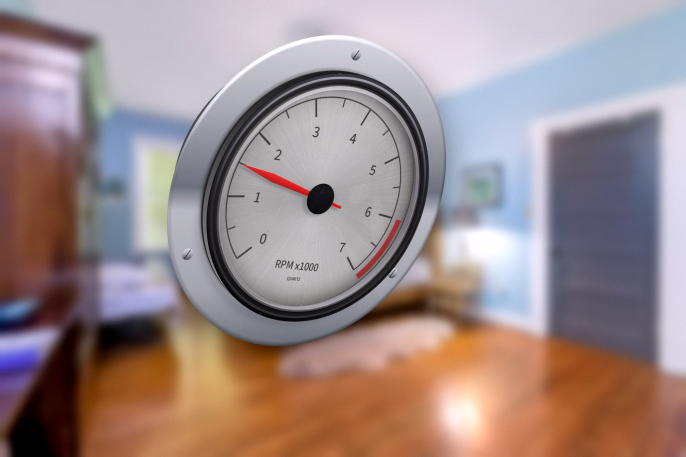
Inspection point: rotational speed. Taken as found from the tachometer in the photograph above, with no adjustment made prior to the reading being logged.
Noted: 1500 rpm
